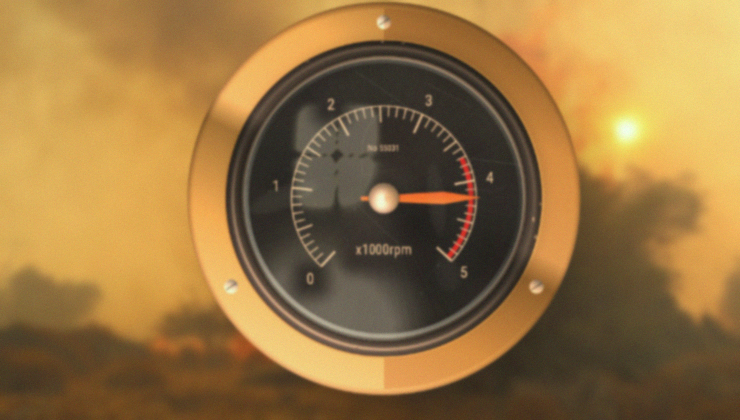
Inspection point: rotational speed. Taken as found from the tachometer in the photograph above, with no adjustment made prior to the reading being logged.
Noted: 4200 rpm
